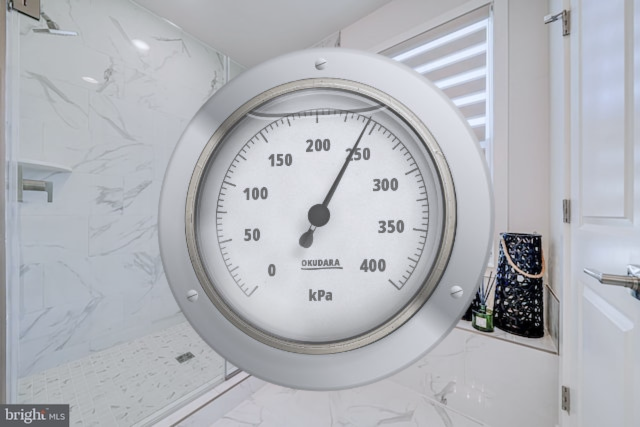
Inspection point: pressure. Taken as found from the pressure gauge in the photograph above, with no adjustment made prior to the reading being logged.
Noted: 245 kPa
